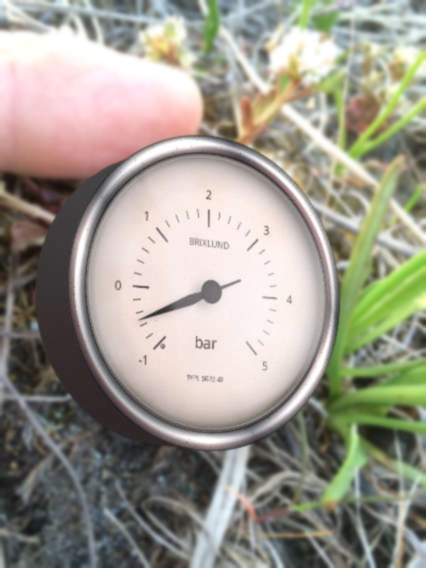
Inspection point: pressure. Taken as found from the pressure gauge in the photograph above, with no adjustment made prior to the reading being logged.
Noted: -0.5 bar
